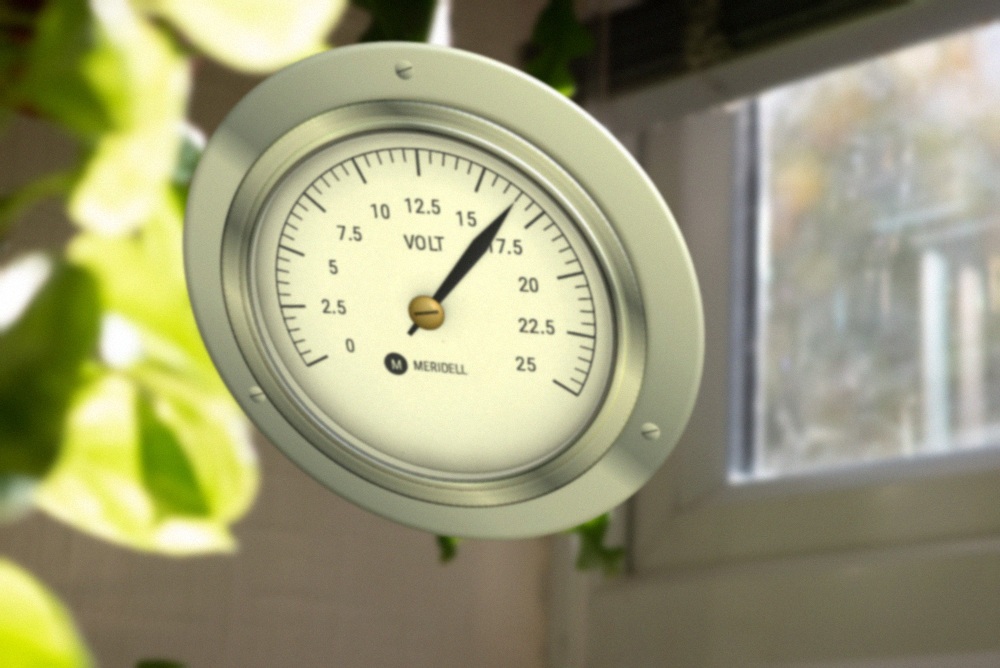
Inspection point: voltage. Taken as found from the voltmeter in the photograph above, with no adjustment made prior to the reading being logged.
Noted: 16.5 V
